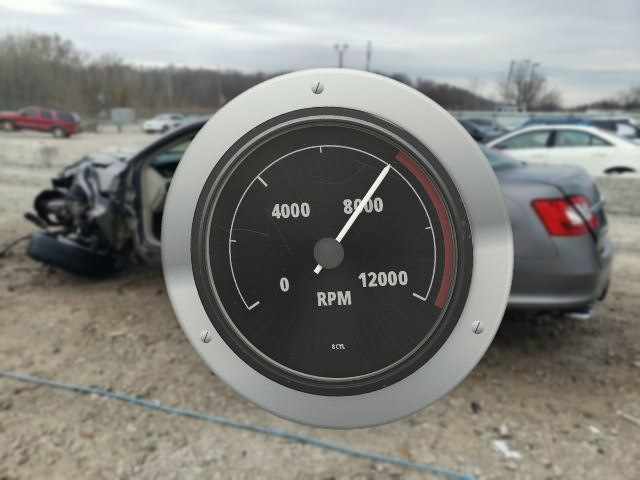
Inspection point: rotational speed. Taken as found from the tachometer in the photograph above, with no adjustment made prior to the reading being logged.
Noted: 8000 rpm
